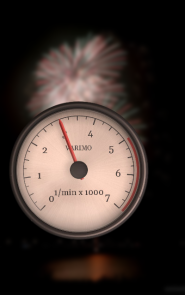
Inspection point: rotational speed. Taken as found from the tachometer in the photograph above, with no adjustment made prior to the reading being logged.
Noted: 3000 rpm
